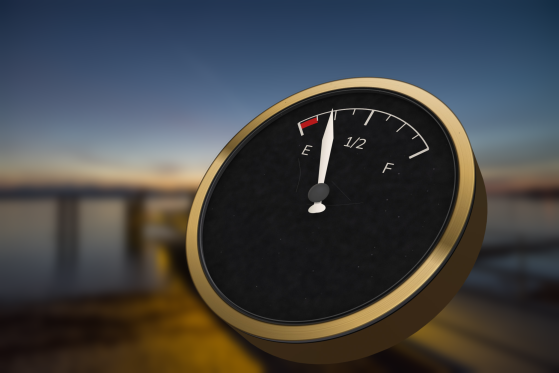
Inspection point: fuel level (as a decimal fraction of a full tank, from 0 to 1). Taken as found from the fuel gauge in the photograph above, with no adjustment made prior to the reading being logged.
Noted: 0.25
